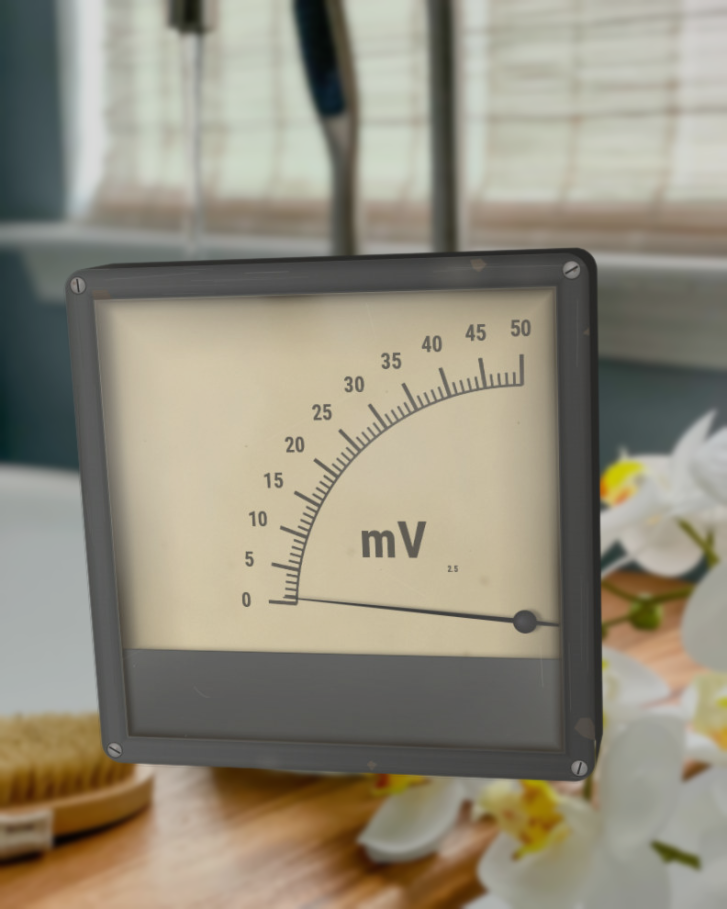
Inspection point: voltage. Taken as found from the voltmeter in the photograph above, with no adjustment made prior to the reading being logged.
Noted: 1 mV
